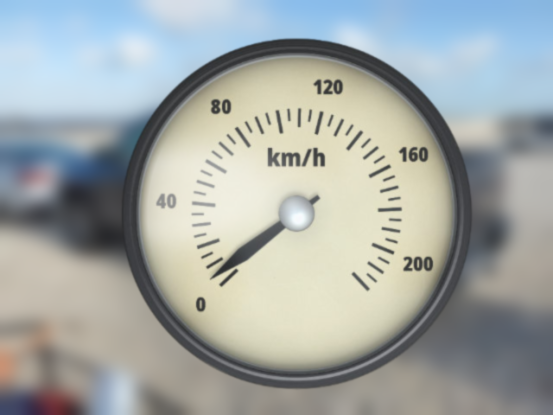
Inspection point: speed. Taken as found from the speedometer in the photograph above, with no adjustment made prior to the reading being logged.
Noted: 5 km/h
